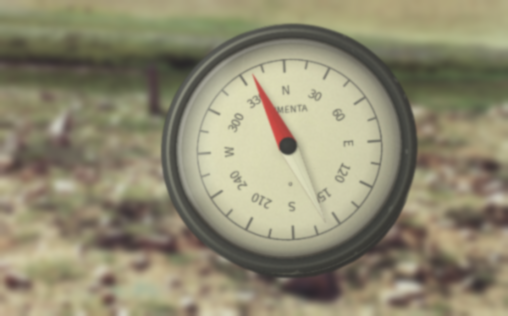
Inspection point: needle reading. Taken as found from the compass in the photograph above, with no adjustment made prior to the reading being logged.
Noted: 337.5 °
